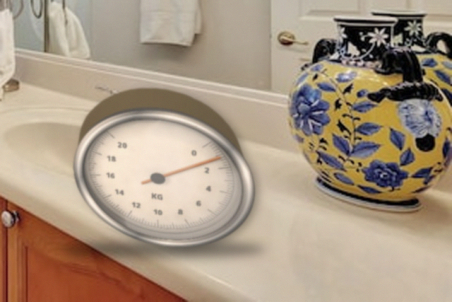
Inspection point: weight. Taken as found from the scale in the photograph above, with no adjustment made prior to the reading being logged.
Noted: 1 kg
